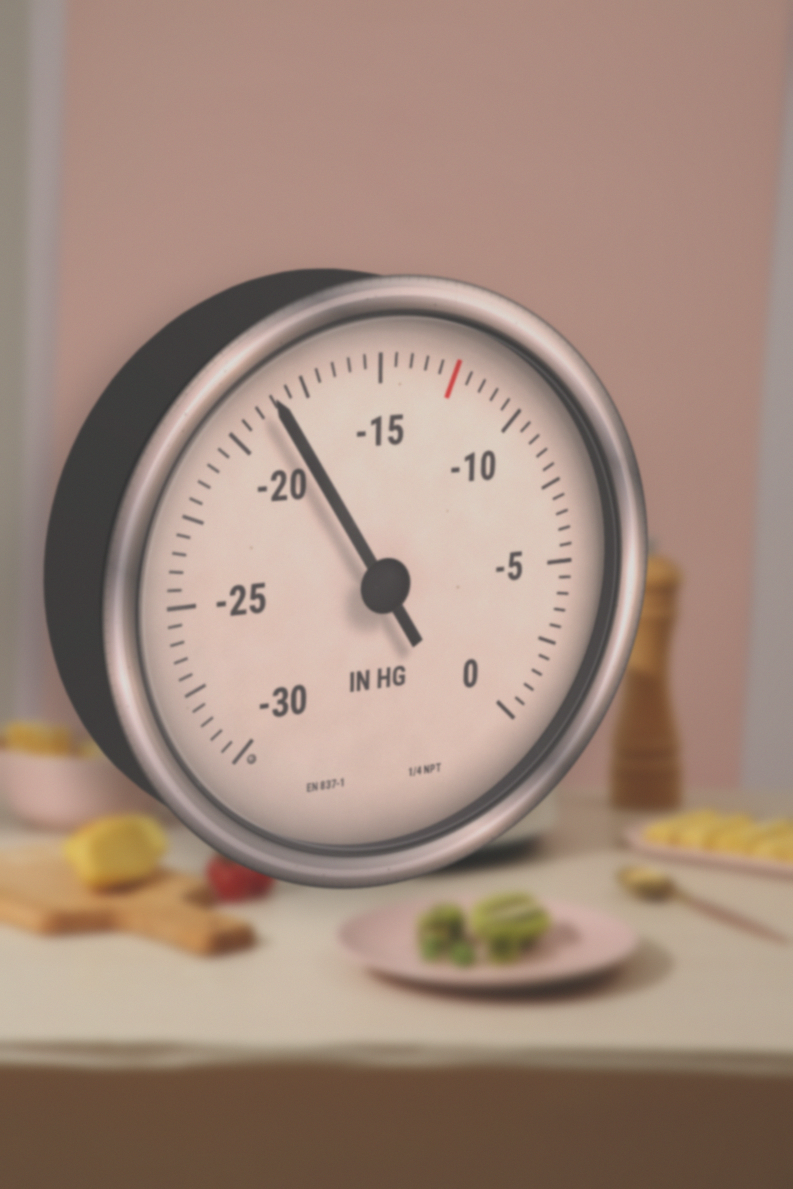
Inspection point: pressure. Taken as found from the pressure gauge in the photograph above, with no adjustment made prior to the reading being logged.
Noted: -18.5 inHg
